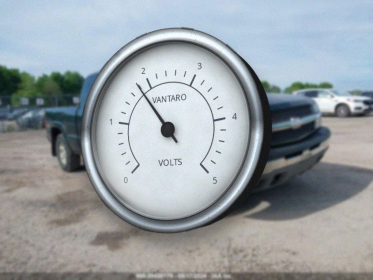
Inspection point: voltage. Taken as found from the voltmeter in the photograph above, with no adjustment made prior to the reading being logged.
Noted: 1.8 V
